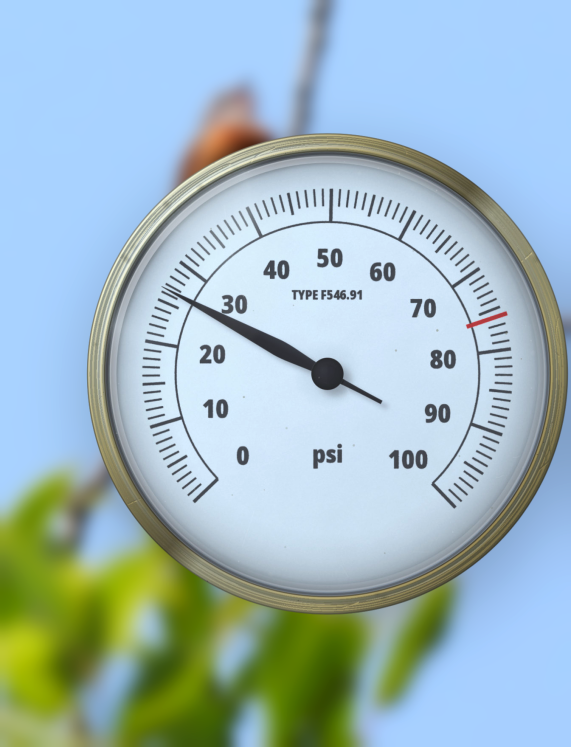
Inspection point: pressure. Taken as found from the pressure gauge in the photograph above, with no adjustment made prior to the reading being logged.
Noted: 26.5 psi
